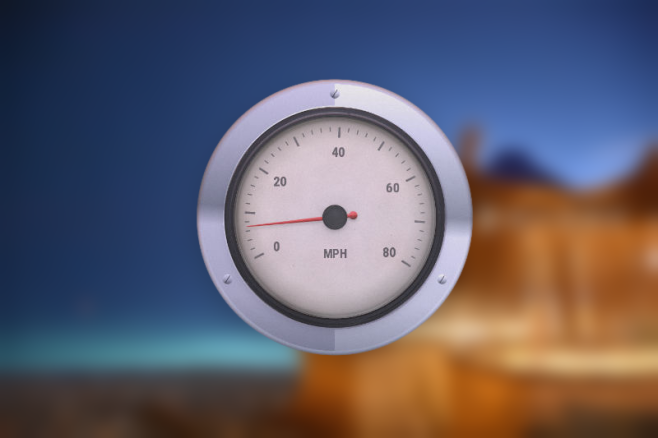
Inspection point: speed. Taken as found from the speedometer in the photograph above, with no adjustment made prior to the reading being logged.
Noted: 7 mph
